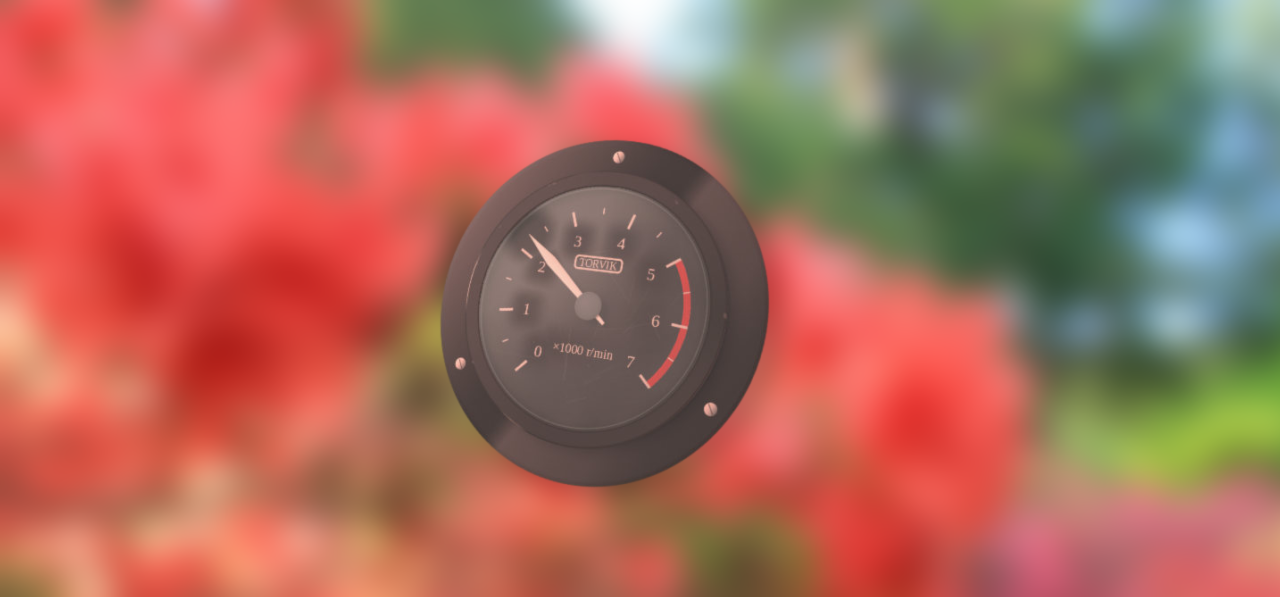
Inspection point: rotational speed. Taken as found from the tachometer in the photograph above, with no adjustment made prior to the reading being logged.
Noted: 2250 rpm
